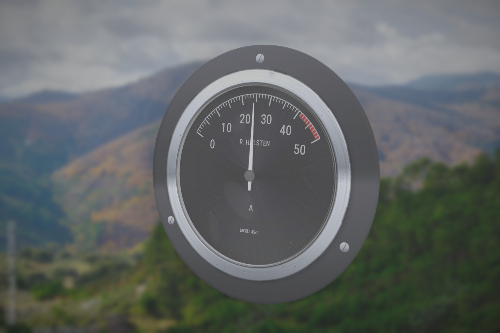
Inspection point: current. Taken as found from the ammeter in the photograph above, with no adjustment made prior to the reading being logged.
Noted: 25 A
